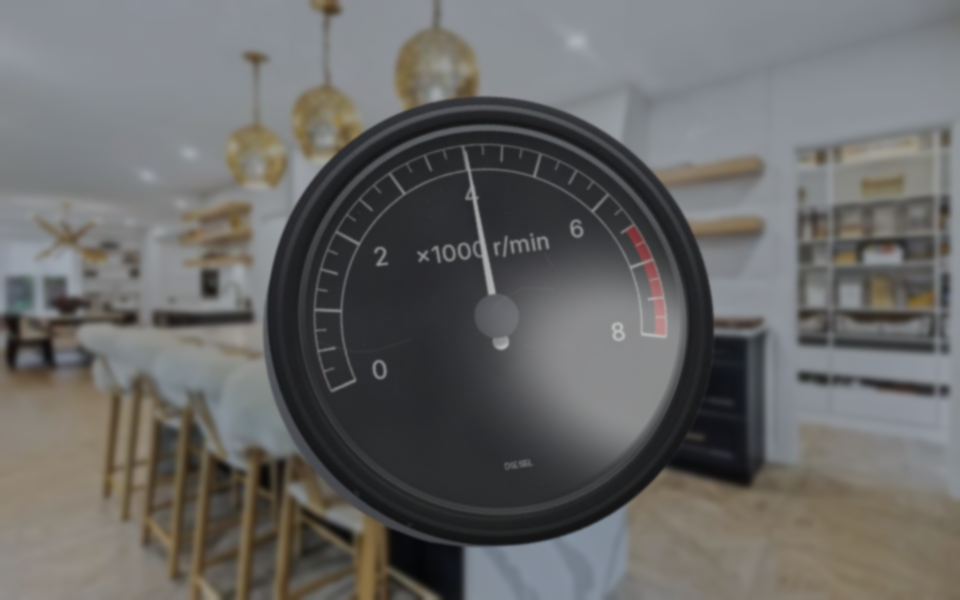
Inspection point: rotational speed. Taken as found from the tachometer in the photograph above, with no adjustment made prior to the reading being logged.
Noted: 4000 rpm
